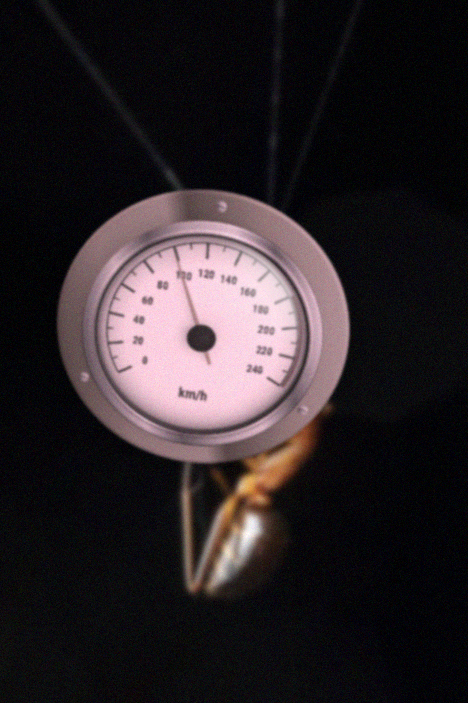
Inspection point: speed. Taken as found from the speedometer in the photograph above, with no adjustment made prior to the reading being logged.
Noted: 100 km/h
